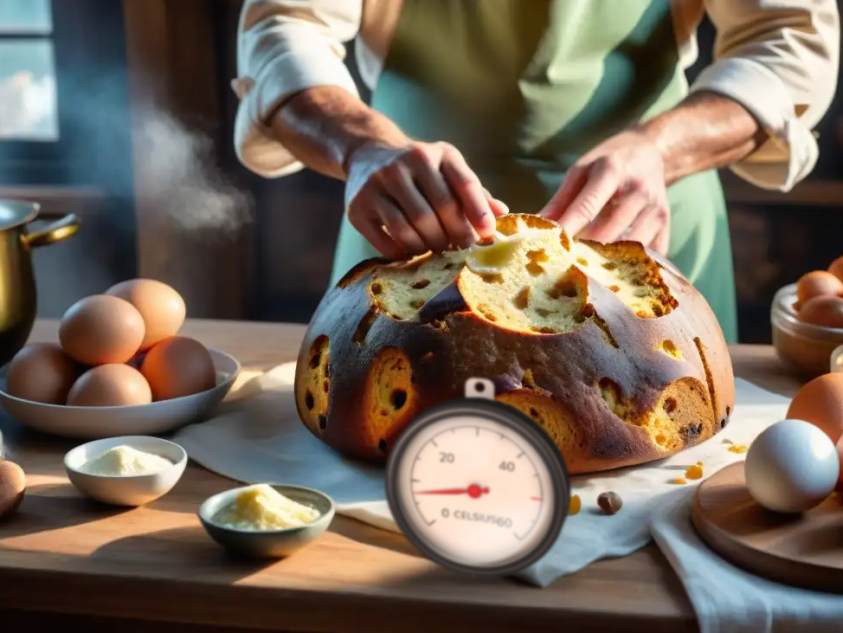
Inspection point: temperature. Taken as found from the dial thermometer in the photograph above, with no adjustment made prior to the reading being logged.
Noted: 7.5 °C
